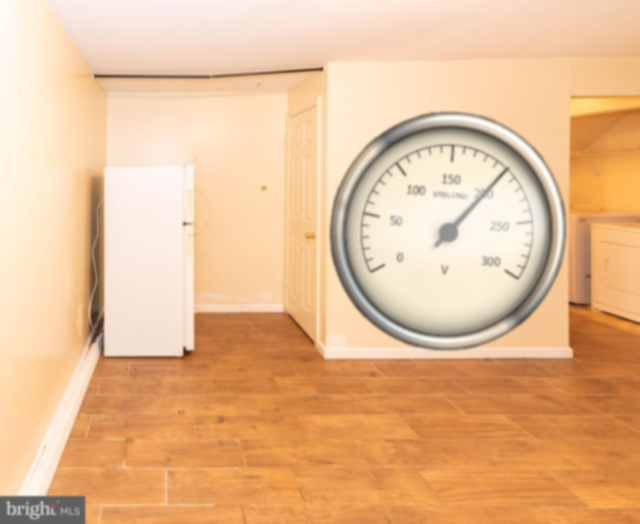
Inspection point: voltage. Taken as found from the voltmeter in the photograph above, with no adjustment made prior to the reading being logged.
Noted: 200 V
